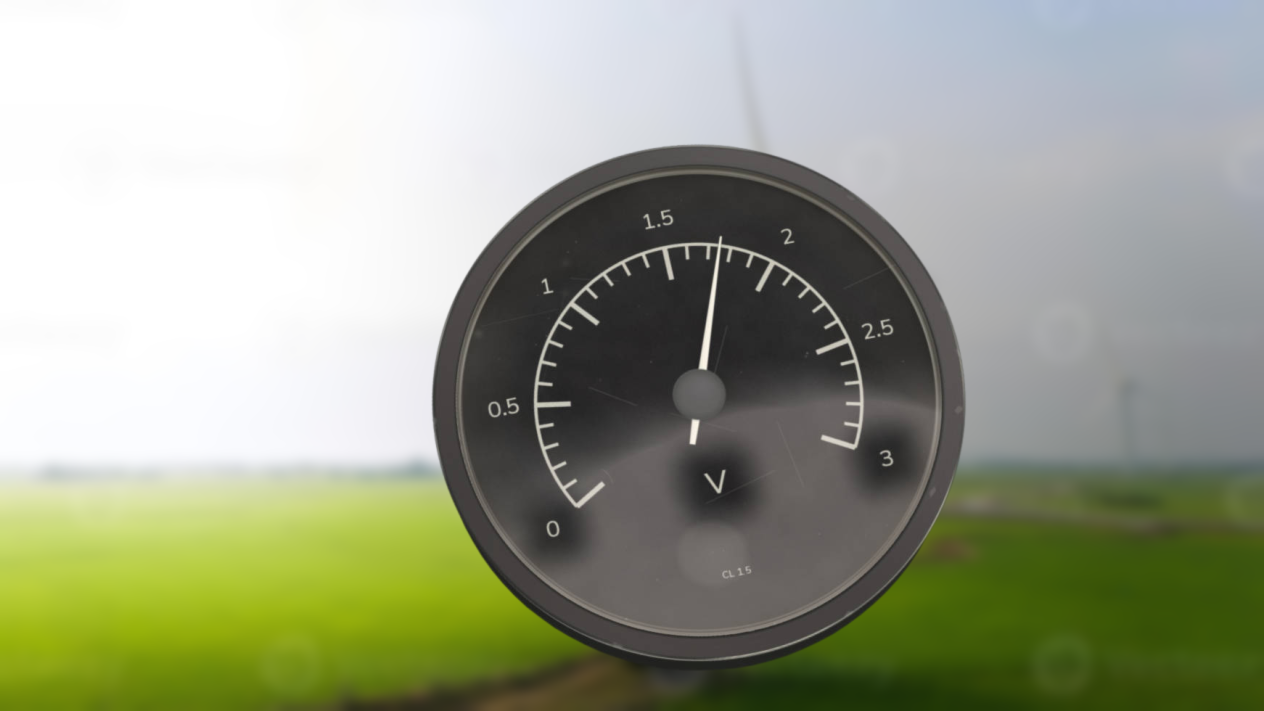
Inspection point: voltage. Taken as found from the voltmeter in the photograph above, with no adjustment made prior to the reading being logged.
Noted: 1.75 V
